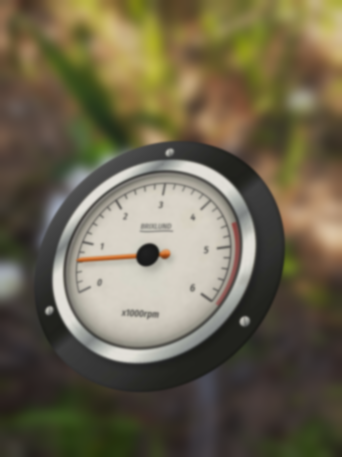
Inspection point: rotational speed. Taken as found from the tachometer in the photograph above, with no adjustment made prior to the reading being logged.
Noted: 600 rpm
